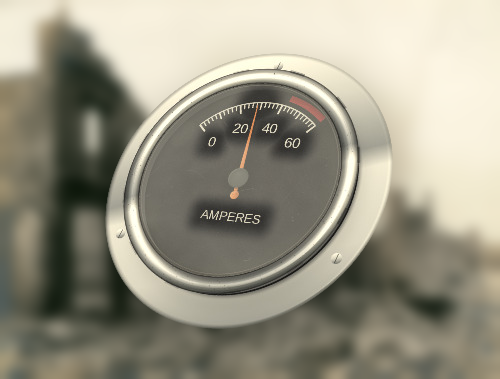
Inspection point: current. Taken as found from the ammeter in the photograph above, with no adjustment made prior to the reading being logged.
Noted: 30 A
